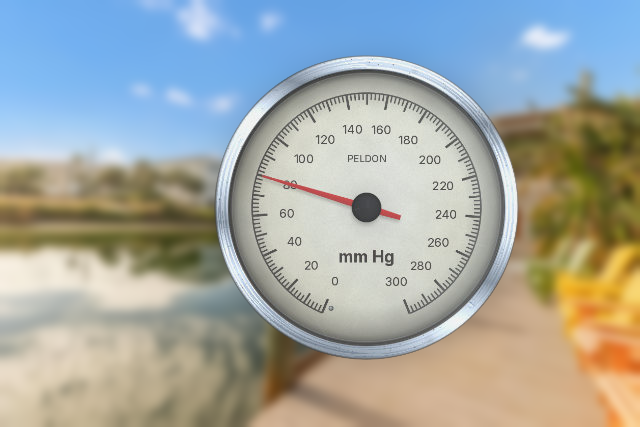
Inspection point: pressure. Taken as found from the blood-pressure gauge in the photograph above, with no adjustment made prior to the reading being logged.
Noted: 80 mmHg
